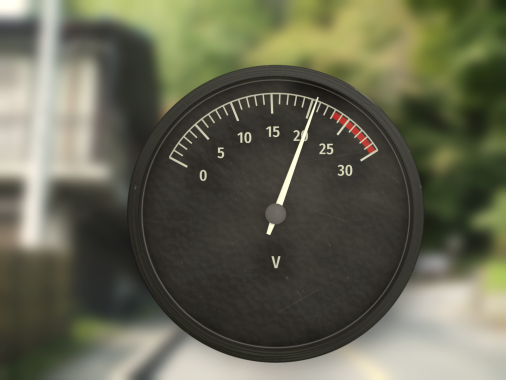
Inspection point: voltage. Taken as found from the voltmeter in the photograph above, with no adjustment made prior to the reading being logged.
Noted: 20.5 V
